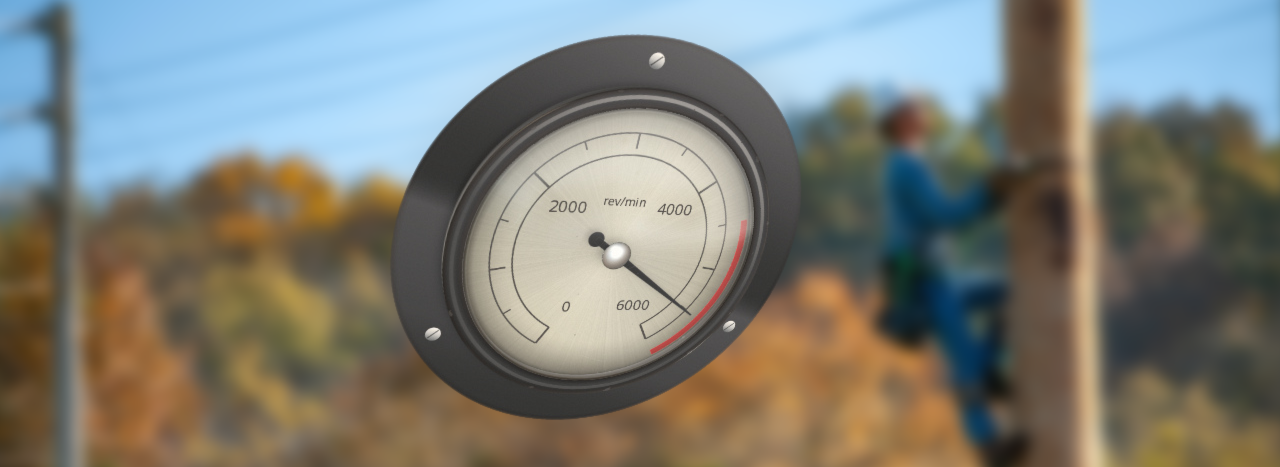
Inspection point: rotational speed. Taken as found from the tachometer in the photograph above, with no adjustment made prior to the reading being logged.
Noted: 5500 rpm
